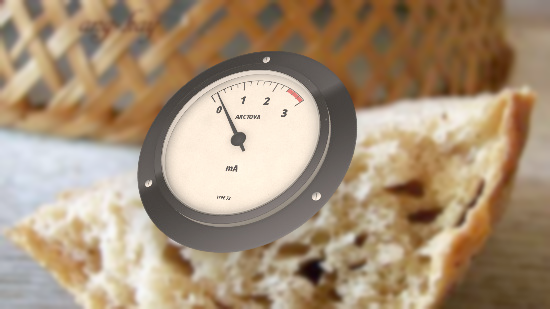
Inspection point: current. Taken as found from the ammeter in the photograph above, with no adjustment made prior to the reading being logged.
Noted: 0.2 mA
